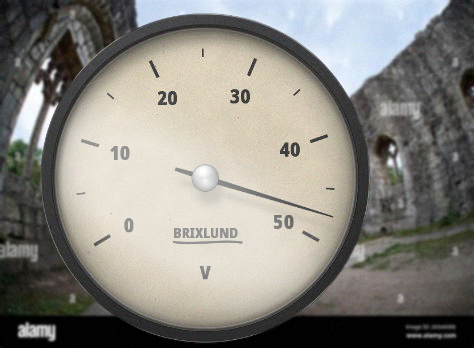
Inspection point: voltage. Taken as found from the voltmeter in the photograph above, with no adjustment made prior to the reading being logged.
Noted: 47.5 V
